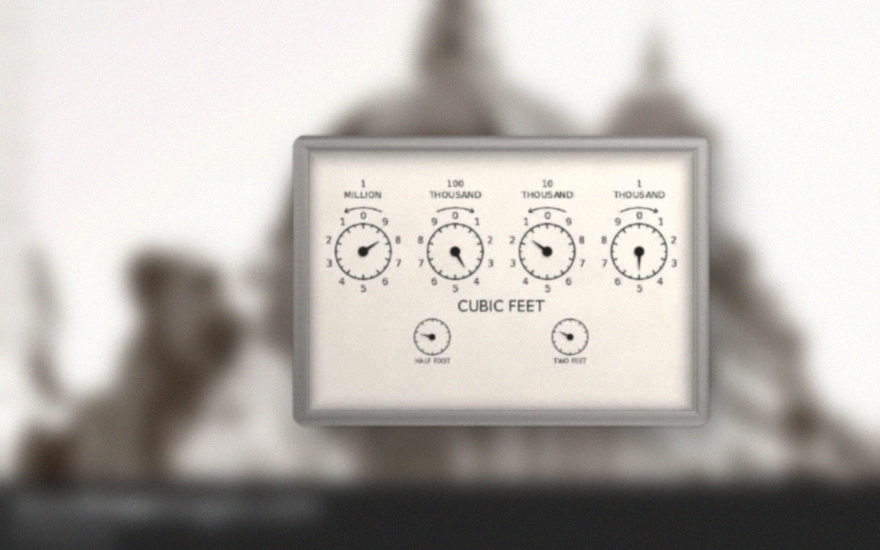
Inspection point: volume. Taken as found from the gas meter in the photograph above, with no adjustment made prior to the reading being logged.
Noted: 841500 ft³
